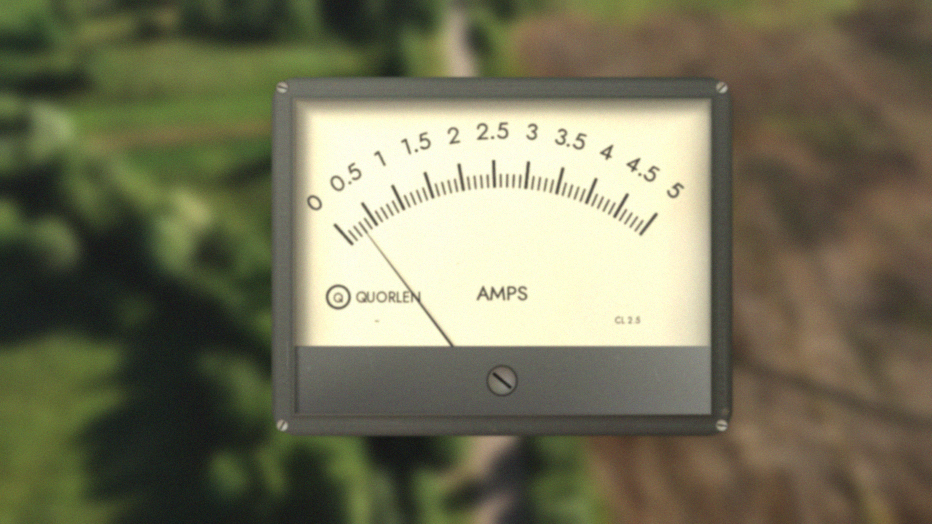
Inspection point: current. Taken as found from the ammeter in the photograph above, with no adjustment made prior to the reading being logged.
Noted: 0.3 A
